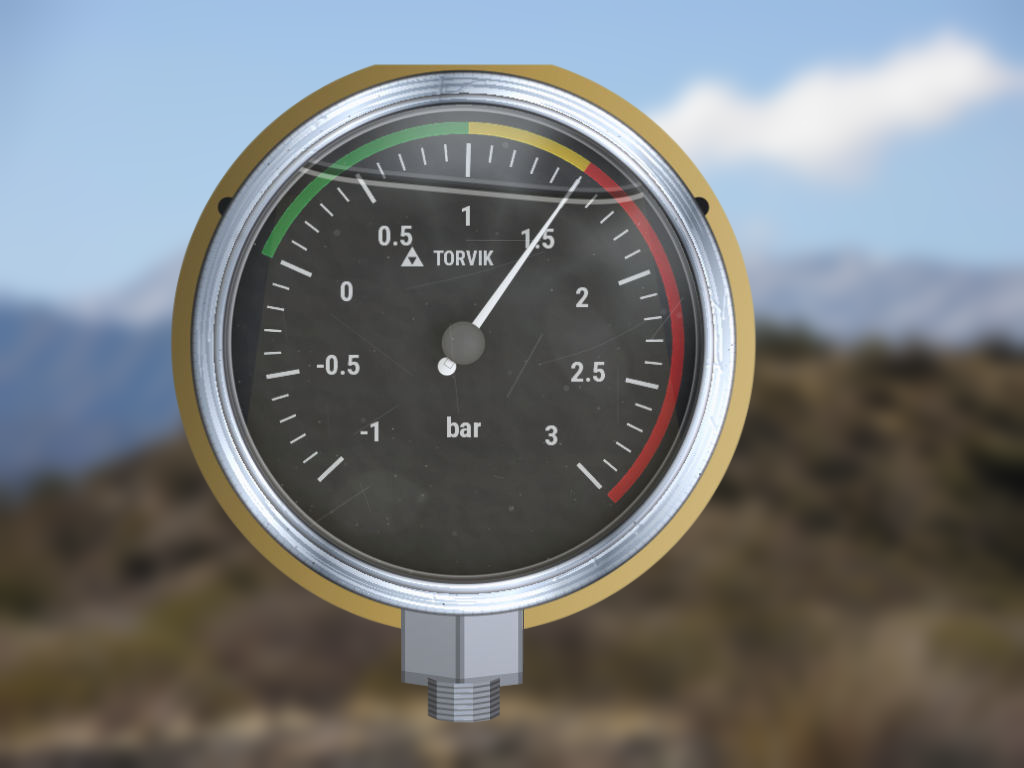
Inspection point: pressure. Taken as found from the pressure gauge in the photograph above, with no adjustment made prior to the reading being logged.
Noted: 1.5 bar
